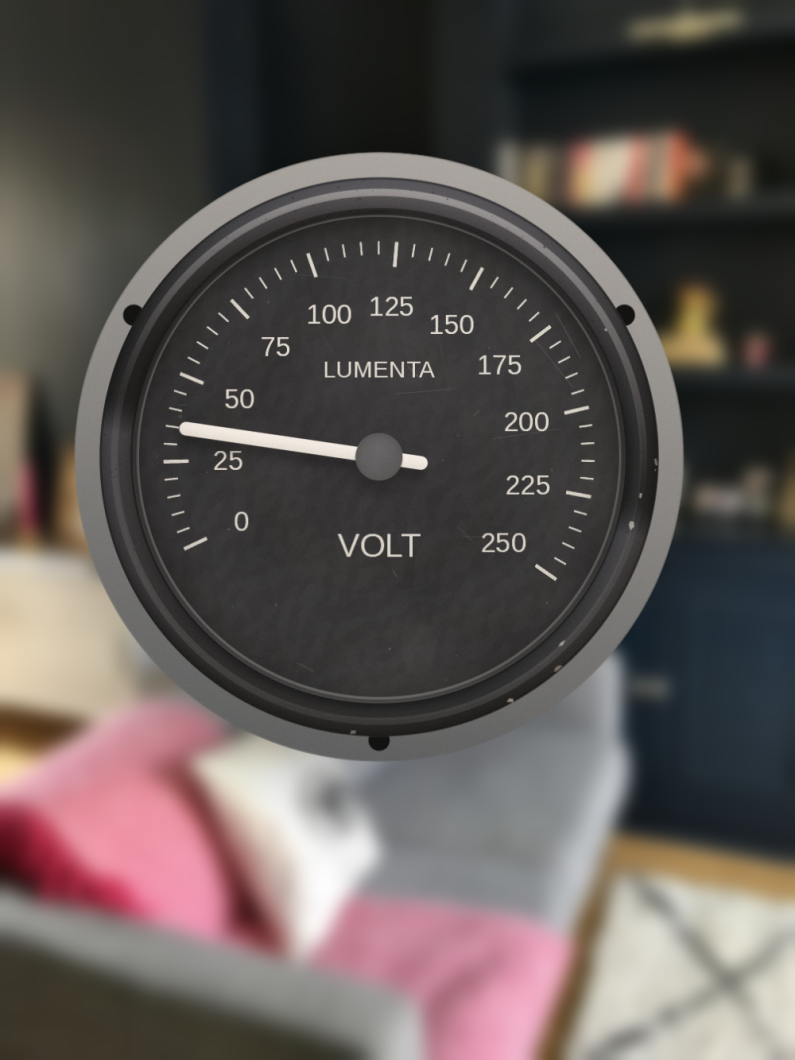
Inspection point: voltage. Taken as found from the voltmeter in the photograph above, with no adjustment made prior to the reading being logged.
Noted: 35 V
